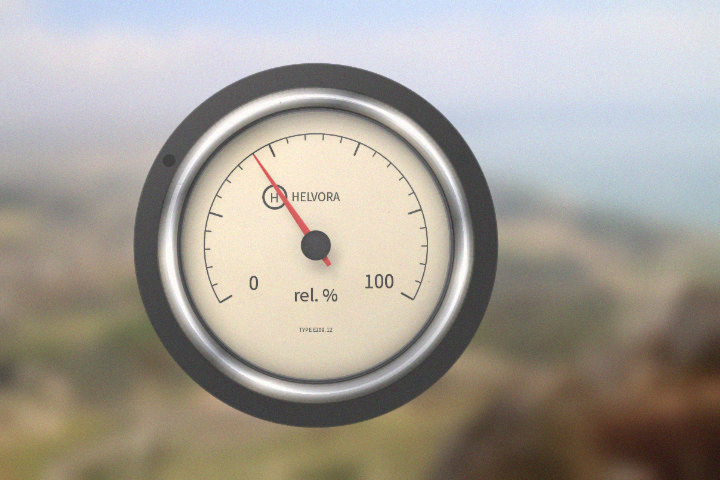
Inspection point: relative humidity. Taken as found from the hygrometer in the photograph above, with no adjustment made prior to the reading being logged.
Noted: 36 %
